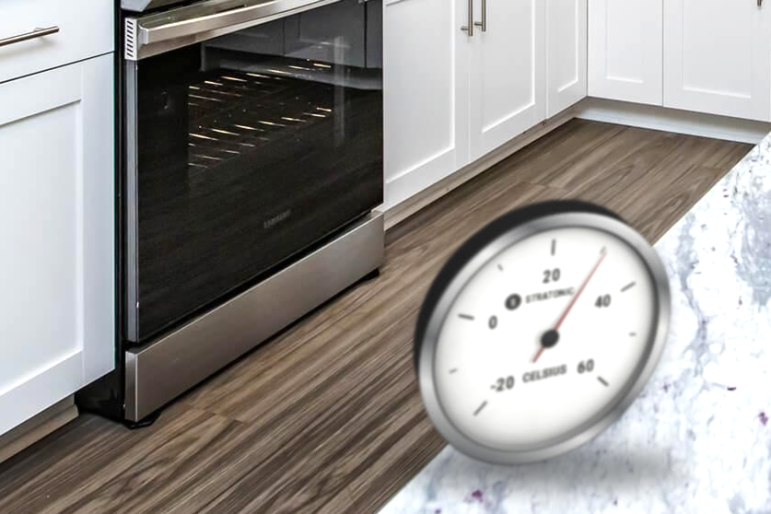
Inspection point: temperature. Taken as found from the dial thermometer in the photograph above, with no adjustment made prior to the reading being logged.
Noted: 30 °C
